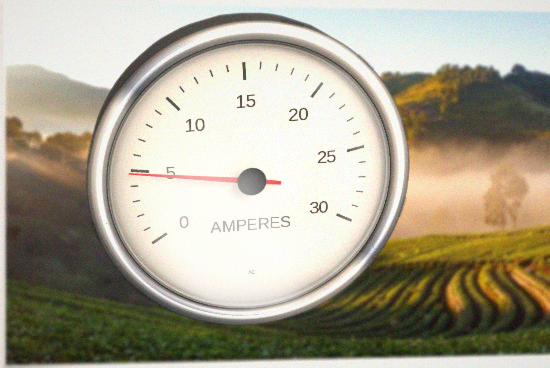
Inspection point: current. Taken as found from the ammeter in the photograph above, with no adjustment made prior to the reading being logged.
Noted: 5 A
